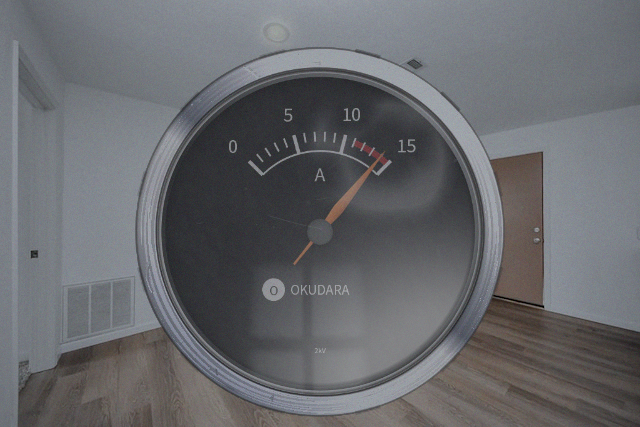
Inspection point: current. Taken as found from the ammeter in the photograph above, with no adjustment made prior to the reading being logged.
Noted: 14 A
